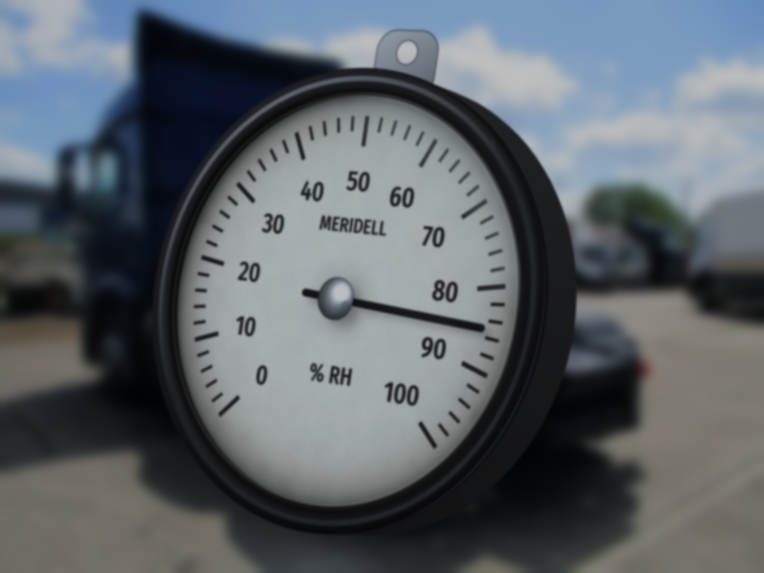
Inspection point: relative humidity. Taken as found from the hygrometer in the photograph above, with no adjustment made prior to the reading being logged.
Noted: 85 %
